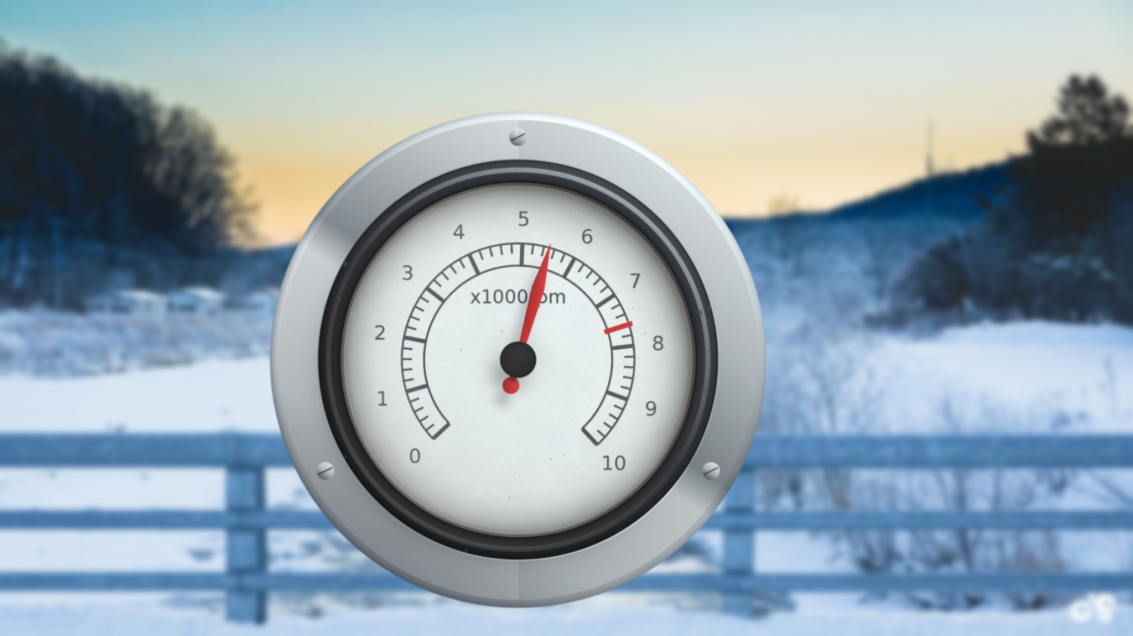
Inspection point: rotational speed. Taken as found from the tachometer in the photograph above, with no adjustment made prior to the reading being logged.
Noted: 5500 rpm
